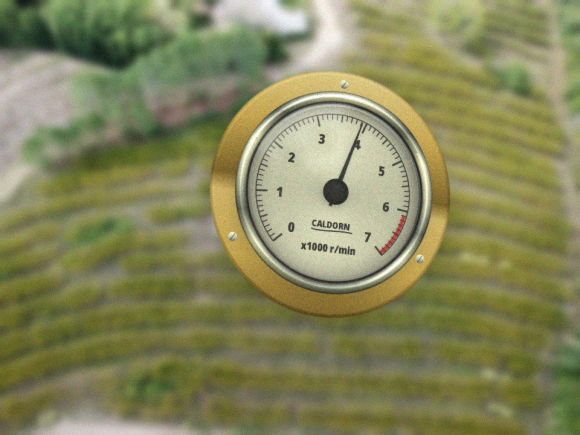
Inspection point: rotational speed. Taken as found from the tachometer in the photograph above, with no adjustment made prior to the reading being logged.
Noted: 3900 rpm
